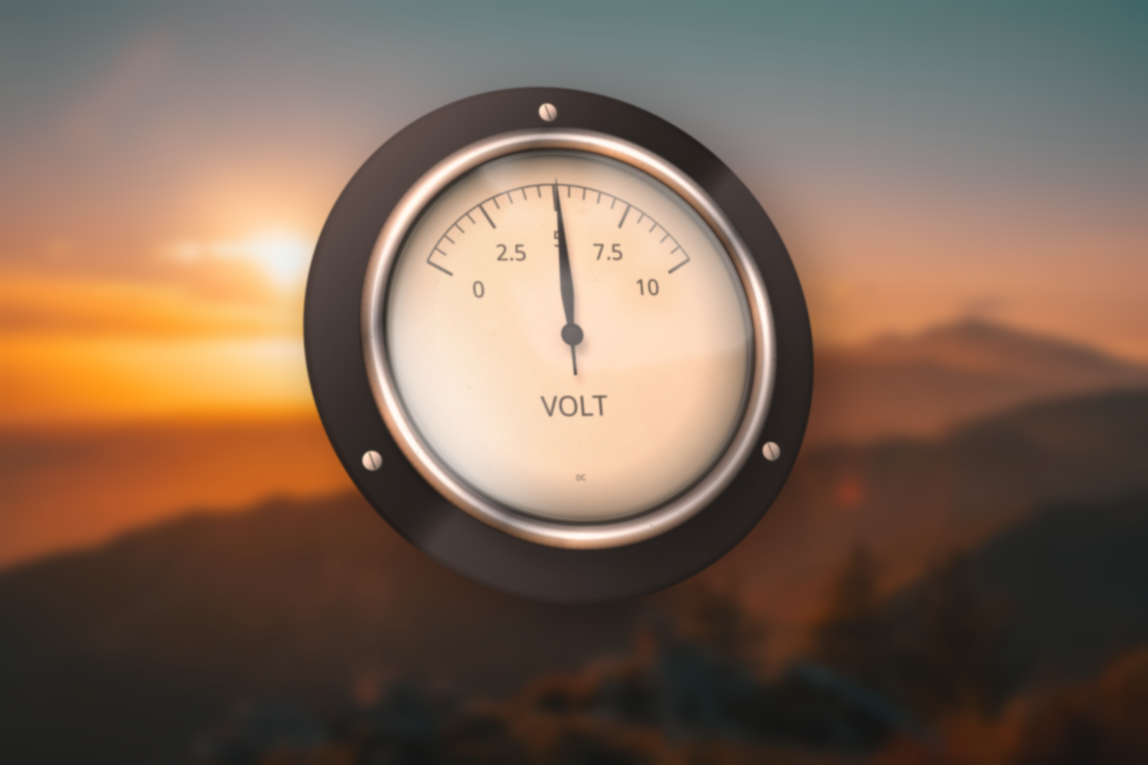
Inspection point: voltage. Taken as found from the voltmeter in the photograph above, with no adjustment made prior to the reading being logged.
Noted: 5 V
